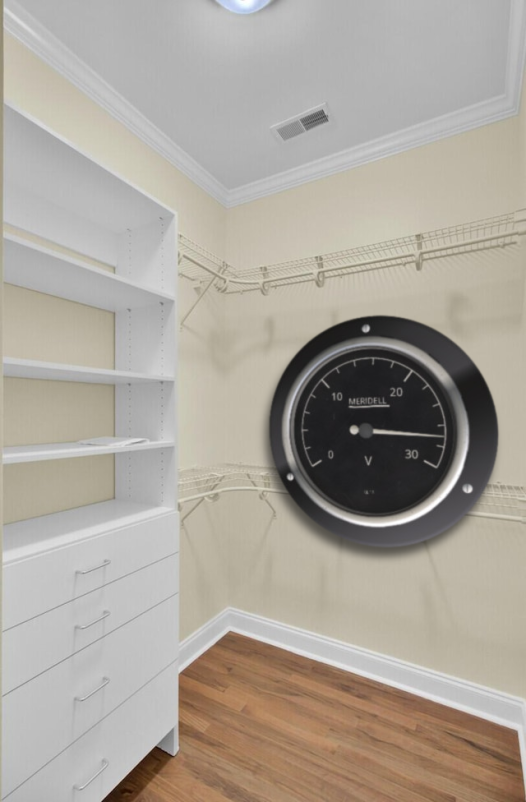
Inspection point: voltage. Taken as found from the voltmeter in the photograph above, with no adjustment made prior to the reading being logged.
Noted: 27 V
